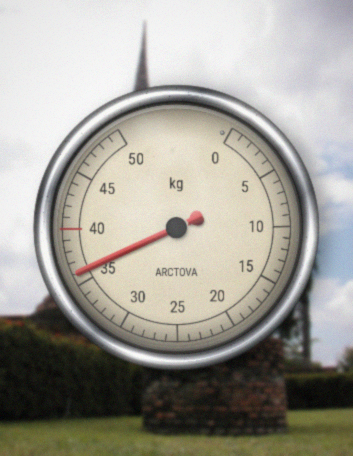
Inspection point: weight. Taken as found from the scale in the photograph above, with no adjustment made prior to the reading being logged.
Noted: 36 kg
